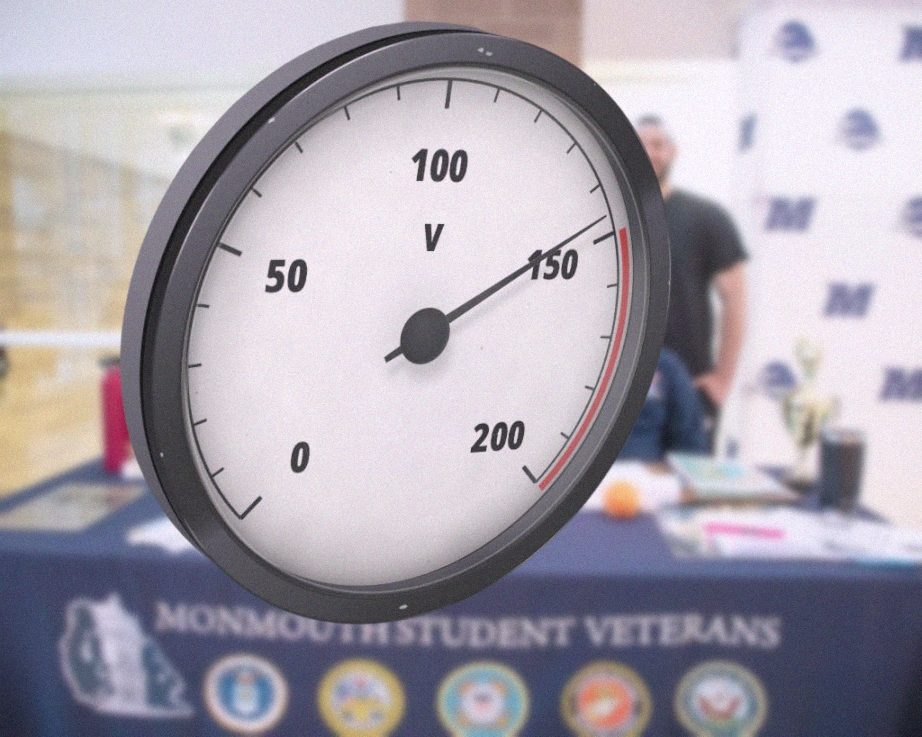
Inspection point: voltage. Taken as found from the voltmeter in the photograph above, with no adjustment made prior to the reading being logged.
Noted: 145 V
